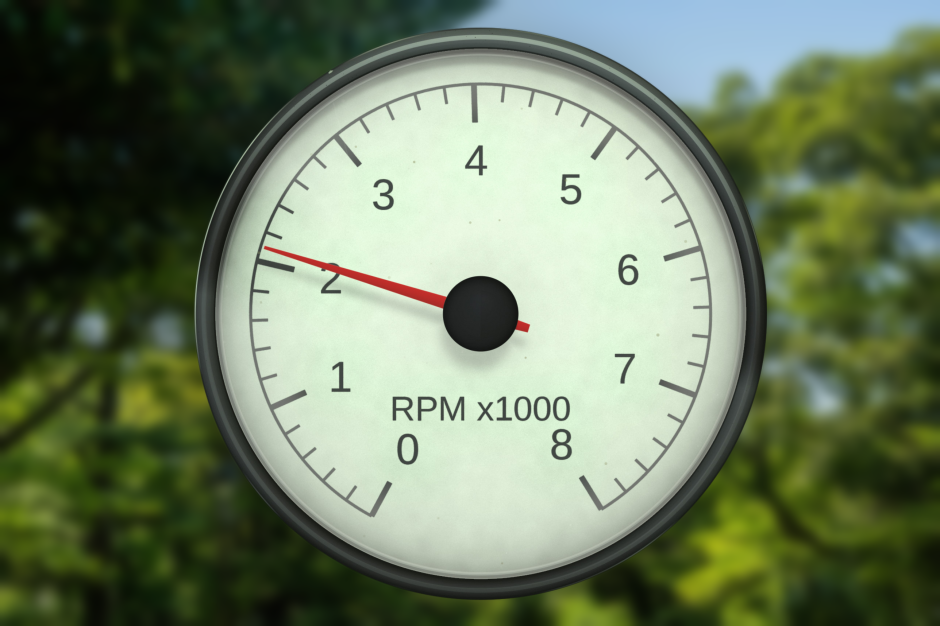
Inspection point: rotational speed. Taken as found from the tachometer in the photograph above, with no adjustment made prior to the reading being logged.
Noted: 2100 rpm
